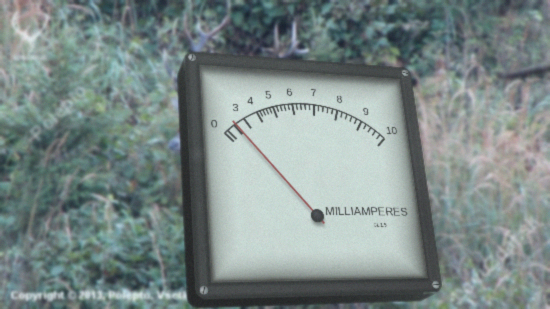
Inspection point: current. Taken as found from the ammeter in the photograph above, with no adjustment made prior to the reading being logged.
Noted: 2 mA
